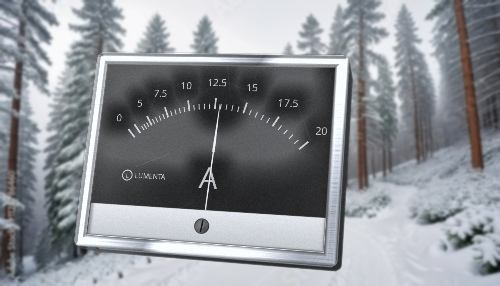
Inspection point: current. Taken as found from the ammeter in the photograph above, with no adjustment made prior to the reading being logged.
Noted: 13 A
